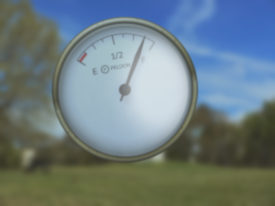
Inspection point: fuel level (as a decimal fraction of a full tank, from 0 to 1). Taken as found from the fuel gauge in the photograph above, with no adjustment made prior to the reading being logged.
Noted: 0.875
